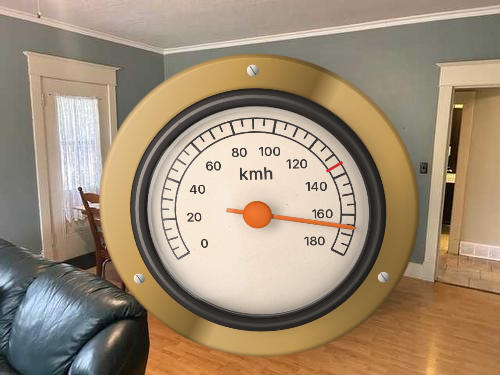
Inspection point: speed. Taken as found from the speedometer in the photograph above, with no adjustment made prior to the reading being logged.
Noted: 165 km/h
